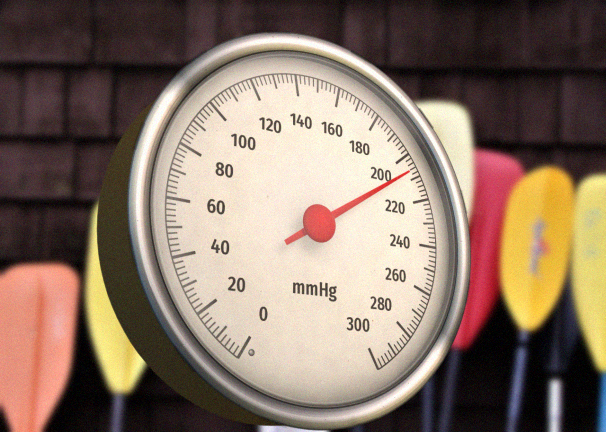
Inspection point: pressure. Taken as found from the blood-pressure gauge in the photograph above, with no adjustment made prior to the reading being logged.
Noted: 206 mmHg
